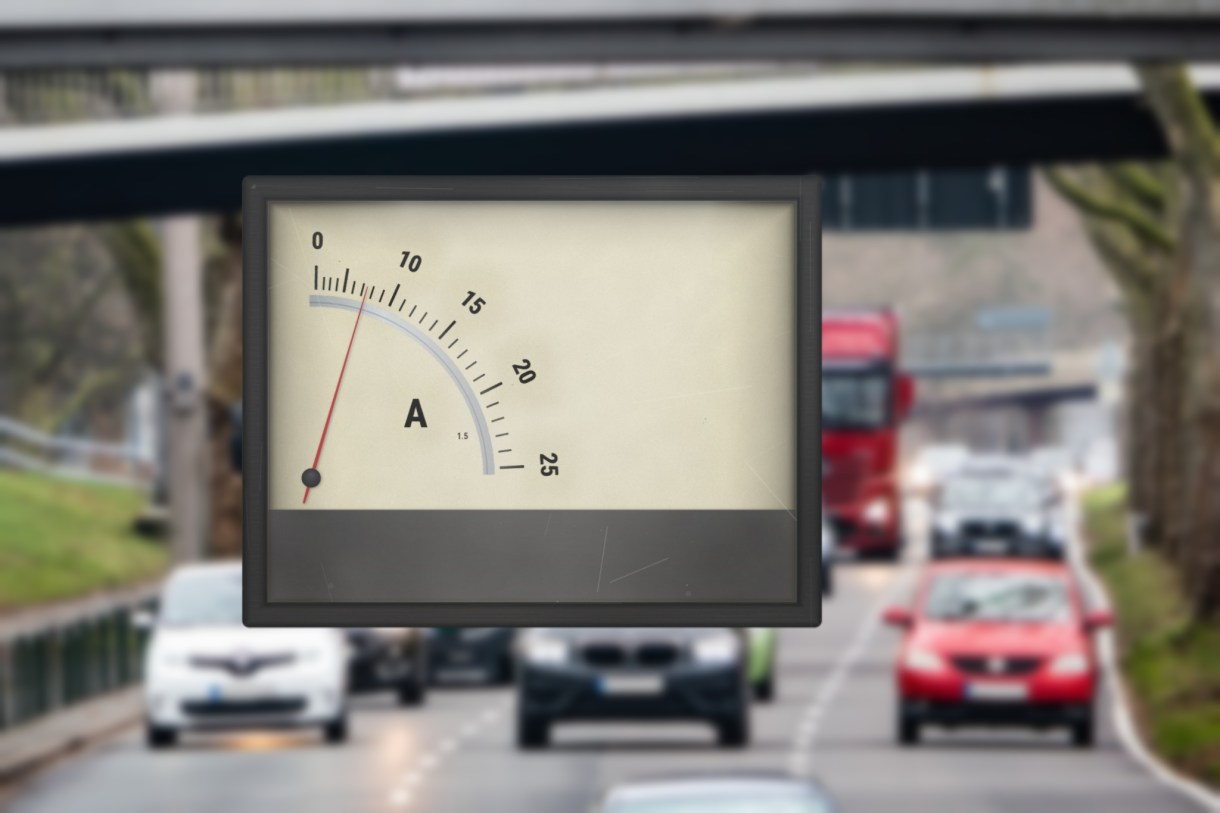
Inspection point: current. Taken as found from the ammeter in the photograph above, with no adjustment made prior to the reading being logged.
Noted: 7.5 A
